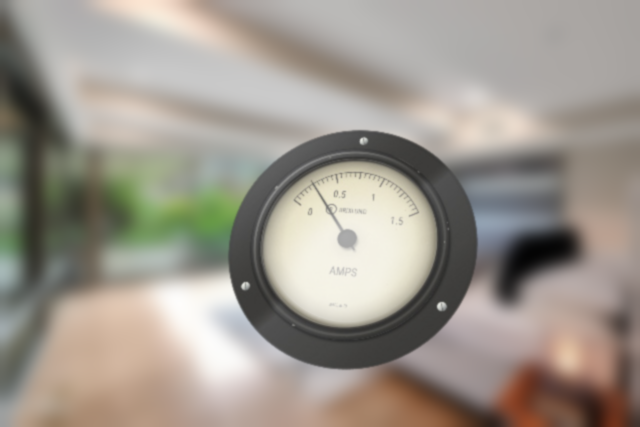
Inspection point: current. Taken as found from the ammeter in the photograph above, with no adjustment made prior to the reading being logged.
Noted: 0.25 A
